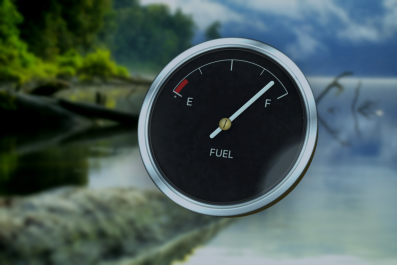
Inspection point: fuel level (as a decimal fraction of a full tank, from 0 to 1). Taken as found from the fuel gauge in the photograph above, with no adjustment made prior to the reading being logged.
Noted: 0.875
